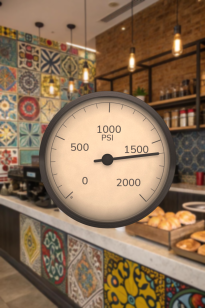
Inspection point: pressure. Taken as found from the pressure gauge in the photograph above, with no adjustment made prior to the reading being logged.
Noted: 1600 psi
